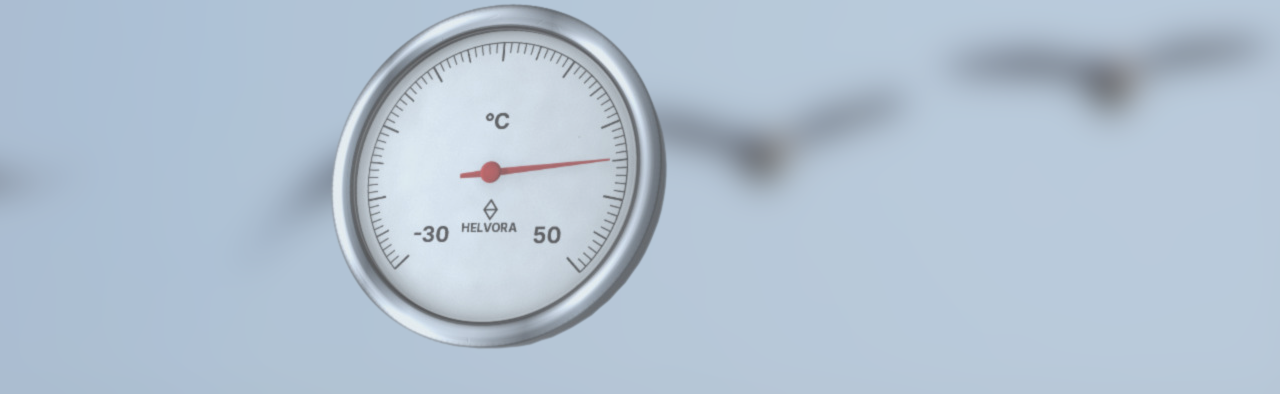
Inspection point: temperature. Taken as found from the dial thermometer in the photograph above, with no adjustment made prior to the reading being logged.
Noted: 35 °C
